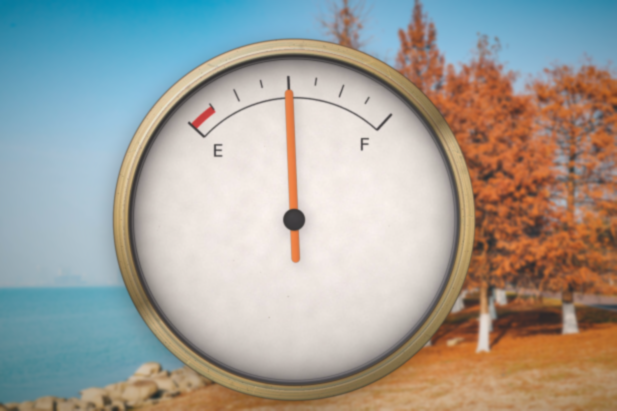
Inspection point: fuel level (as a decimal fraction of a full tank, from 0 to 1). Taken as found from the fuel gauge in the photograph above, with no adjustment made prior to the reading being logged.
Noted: 0.5
